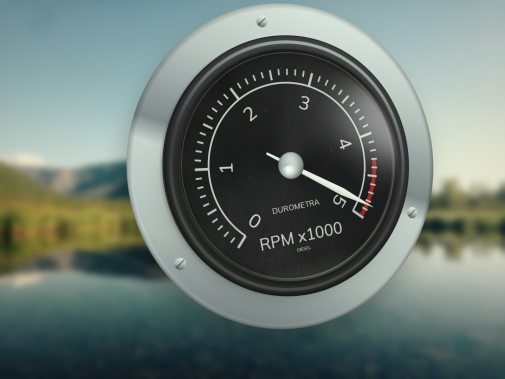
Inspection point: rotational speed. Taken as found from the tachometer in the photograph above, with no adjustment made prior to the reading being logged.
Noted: 4850 rpm
